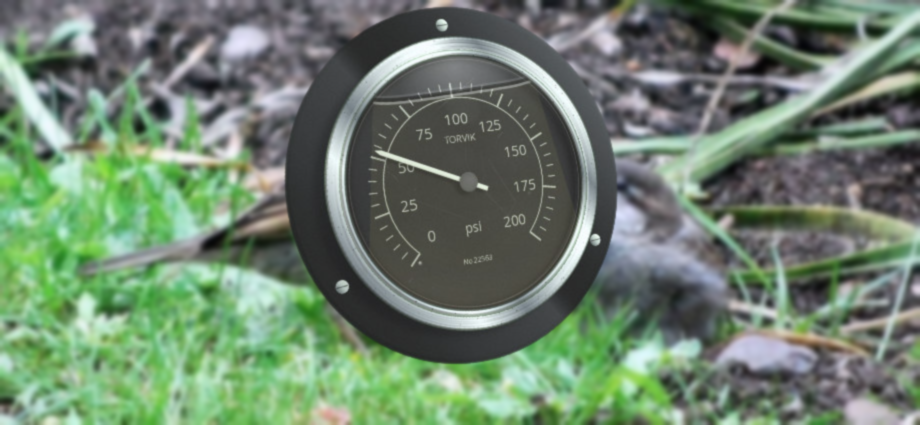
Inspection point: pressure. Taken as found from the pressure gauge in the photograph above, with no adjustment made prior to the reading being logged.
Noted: 52.5 psi
